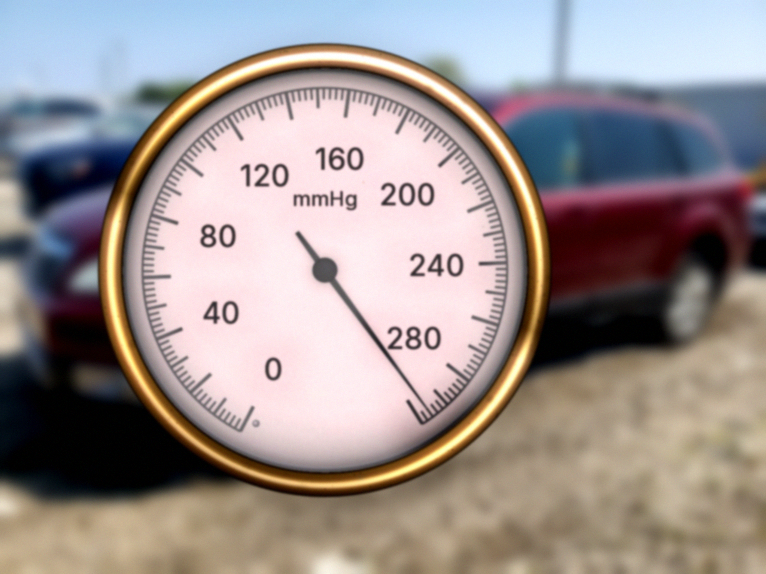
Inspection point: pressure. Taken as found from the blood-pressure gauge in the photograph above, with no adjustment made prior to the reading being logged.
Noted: 296 mmHg
